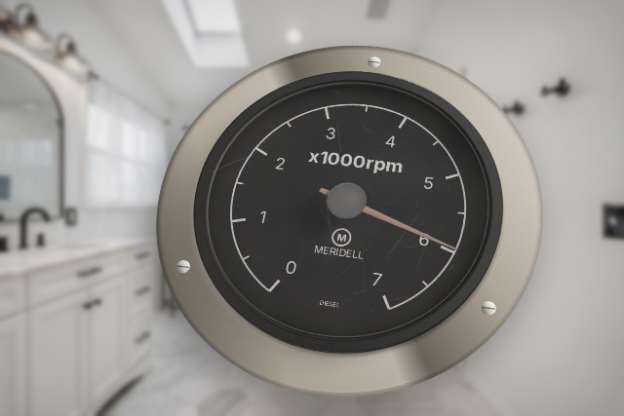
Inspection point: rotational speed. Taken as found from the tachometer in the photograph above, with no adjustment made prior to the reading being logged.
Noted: 6000 rpm
